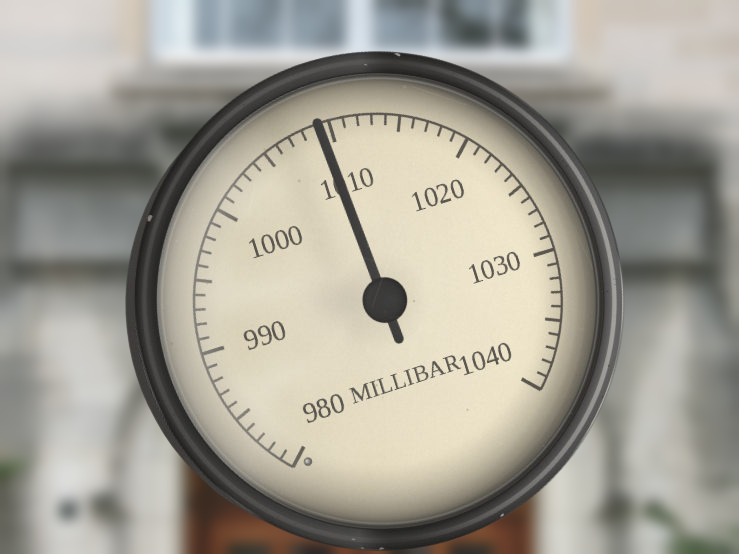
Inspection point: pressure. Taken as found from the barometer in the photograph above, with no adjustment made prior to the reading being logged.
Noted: 1009 mbar
